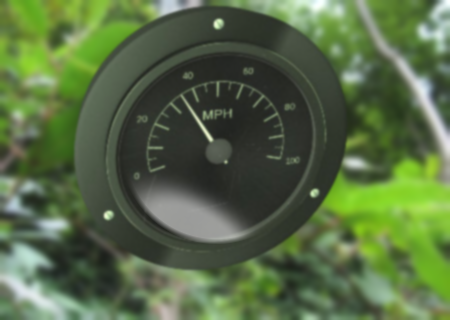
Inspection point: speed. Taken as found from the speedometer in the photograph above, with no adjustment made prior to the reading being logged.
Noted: 35 mph
